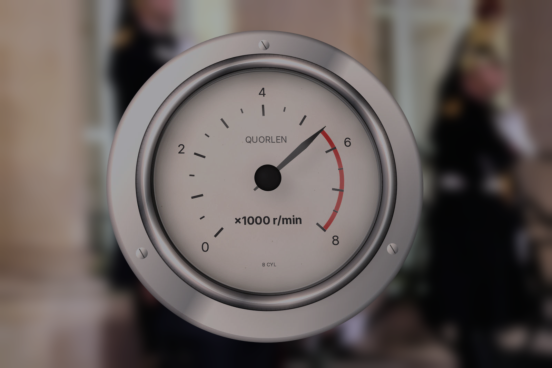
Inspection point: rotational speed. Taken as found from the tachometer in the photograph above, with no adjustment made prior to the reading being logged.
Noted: 5500 rpm
